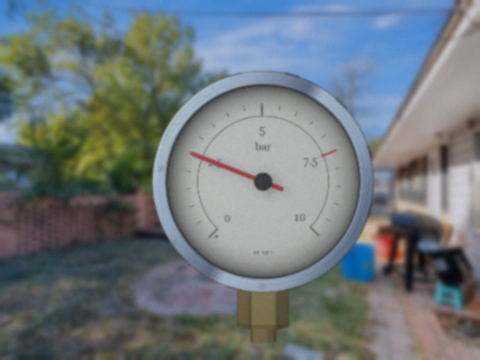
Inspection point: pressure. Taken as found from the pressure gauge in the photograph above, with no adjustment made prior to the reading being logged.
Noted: 2.5 bar
